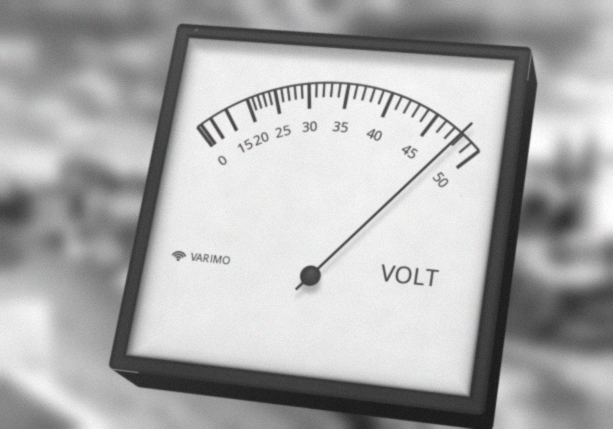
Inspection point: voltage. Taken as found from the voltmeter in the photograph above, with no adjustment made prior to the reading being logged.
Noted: 48 V
